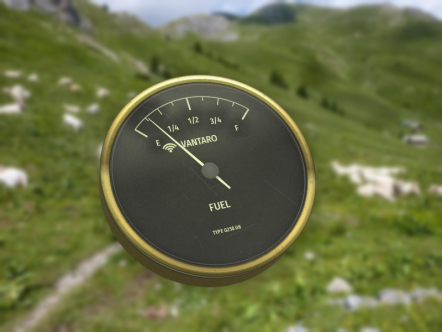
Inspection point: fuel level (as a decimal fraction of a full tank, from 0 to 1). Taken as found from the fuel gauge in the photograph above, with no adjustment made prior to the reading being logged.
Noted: 0.125
